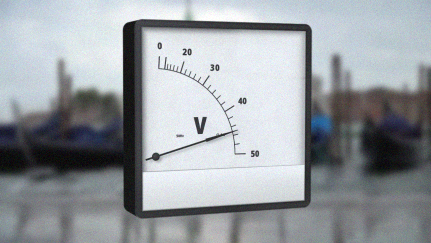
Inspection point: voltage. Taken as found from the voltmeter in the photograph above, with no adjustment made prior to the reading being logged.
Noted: 45 V
